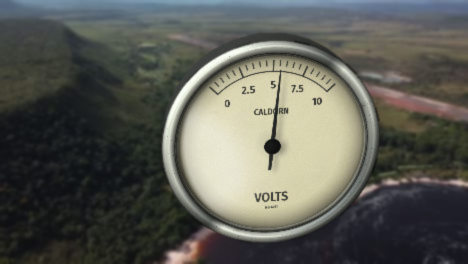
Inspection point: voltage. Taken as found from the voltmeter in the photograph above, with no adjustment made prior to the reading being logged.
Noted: 5.5 V
